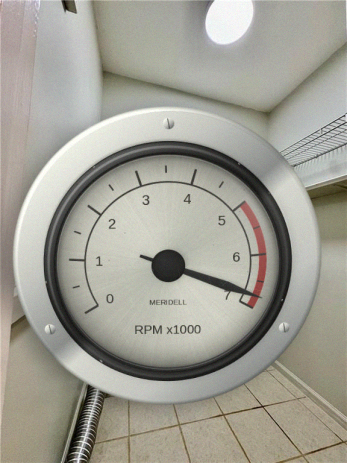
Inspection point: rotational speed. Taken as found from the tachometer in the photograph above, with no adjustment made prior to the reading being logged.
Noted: 6750 rpm
